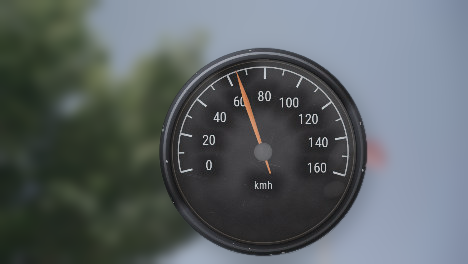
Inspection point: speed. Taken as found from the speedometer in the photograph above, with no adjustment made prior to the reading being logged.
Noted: 65 km/h
